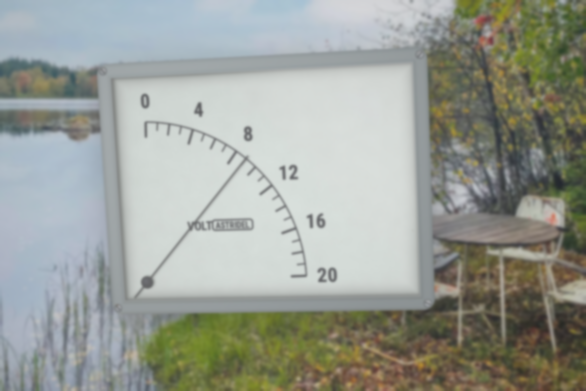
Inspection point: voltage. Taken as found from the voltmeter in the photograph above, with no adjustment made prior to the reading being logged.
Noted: 9 V
